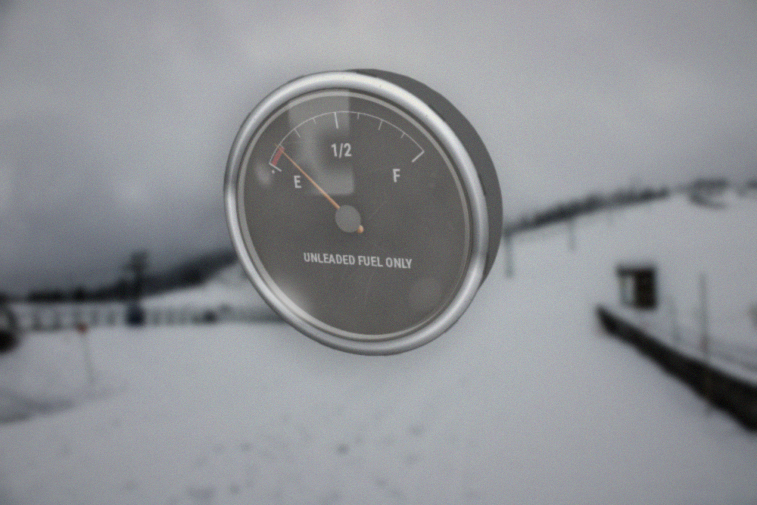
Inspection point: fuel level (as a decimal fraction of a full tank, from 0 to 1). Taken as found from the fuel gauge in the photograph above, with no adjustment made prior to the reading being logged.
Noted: 0.125
